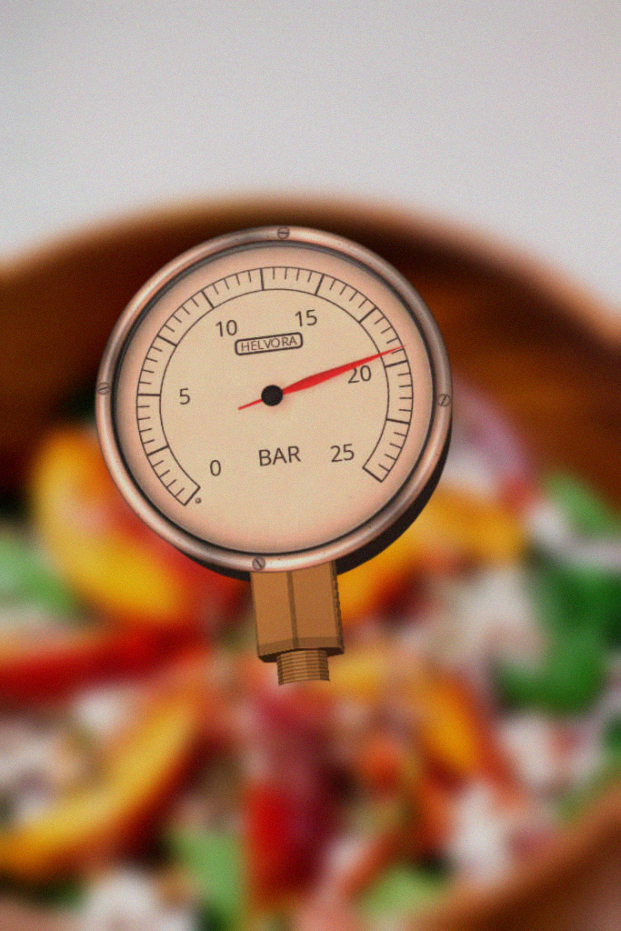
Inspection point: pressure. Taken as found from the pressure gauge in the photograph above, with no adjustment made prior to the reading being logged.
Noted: 19.5 bar
